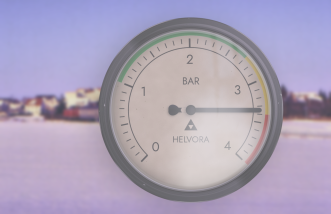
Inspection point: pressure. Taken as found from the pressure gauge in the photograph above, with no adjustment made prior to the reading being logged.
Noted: 3.35 bar
